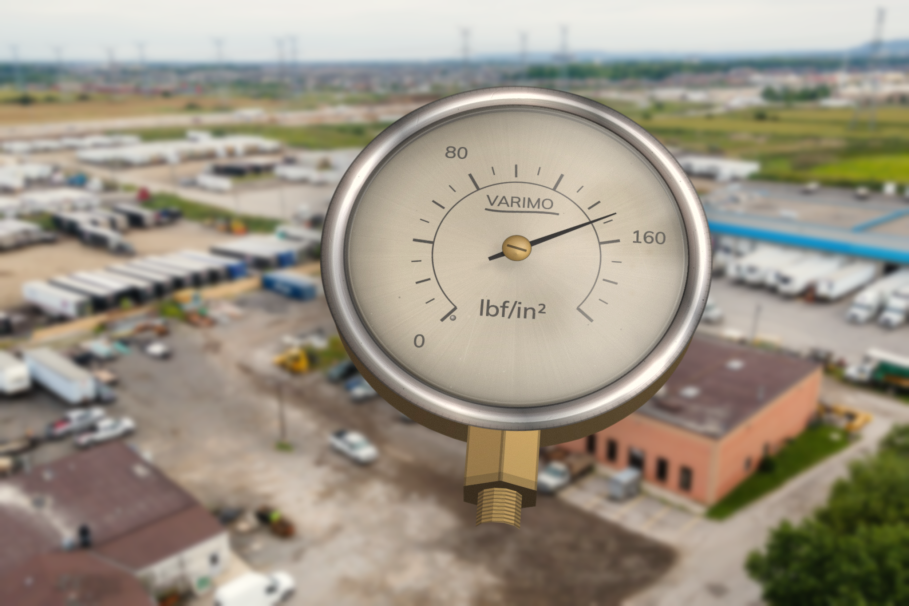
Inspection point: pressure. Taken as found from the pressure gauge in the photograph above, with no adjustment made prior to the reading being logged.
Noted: 150 psi
